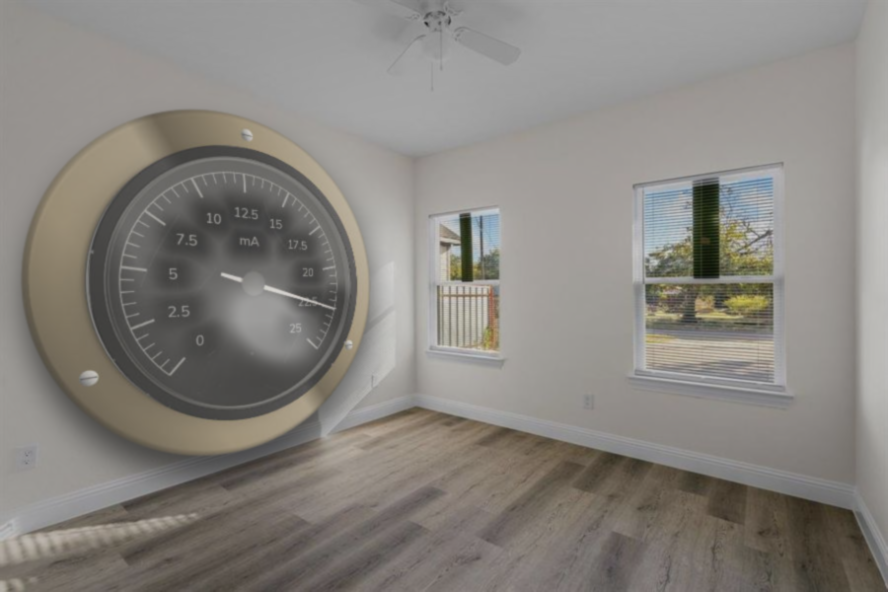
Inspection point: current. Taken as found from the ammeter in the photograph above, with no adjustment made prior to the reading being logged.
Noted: 22.5 mA
